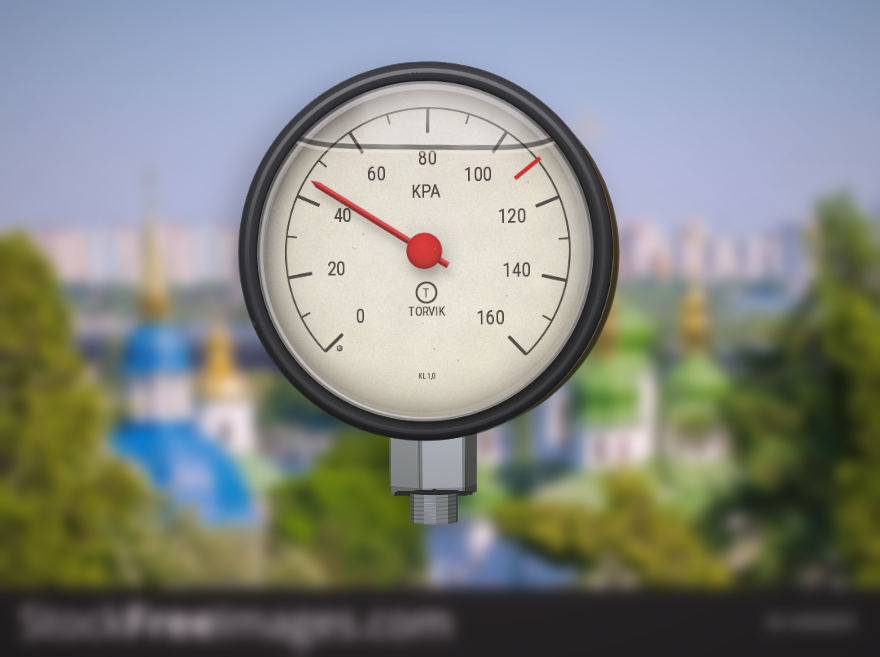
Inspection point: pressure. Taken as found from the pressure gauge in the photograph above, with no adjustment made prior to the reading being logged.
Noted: 45 kPa
